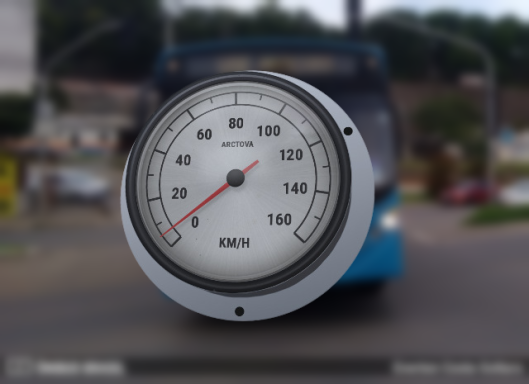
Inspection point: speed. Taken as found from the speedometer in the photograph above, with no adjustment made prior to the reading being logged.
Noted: 5 km/h
